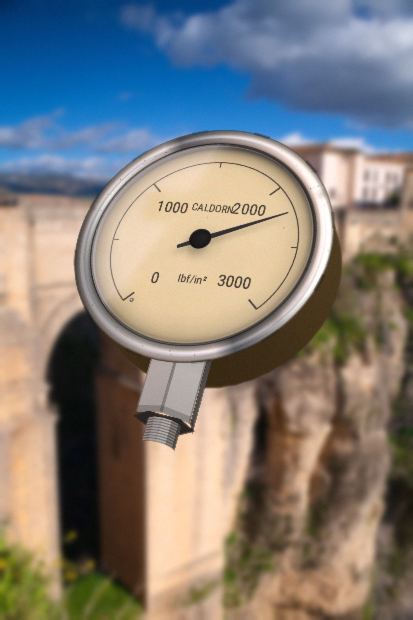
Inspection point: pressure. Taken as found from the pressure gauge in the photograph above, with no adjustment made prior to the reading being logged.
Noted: 2250 psi
